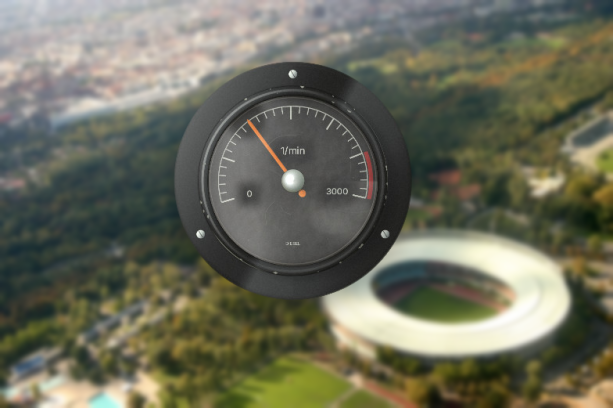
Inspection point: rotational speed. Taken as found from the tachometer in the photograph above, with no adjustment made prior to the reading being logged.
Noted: 1000 rpm
